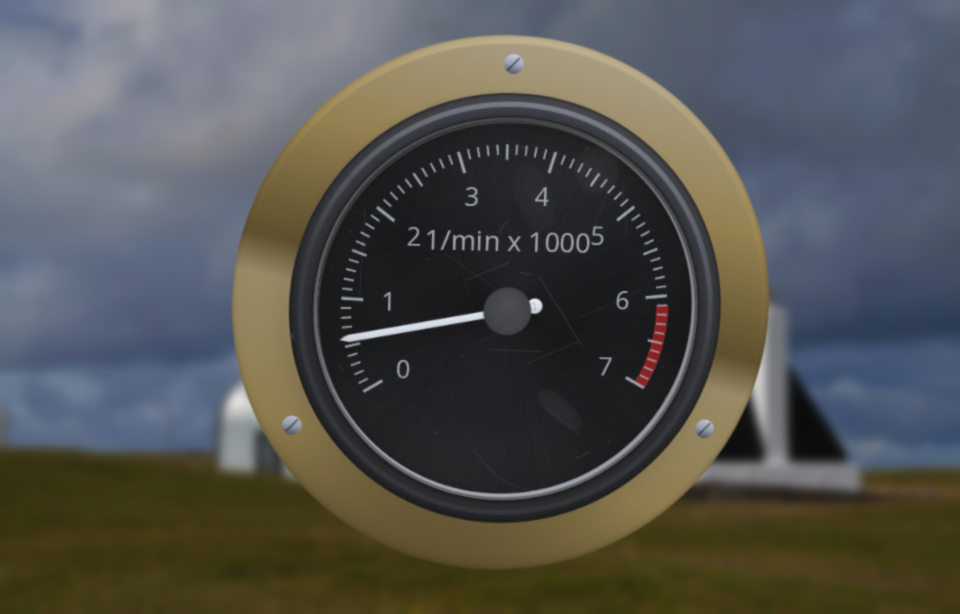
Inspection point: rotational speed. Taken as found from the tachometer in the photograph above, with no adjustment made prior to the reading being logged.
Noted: 600 rpm
